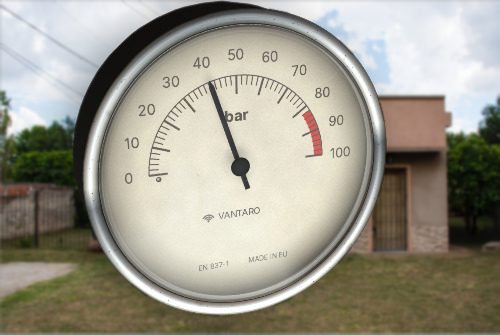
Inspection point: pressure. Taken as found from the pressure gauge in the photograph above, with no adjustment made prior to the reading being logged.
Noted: 40 bar
